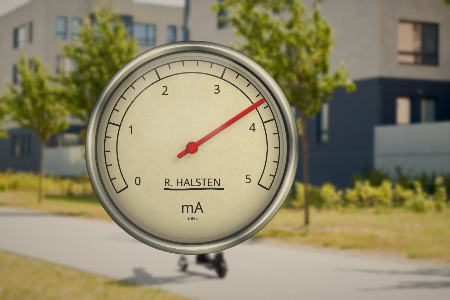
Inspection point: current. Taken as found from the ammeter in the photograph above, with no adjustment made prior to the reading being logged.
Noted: 3.7 mA
